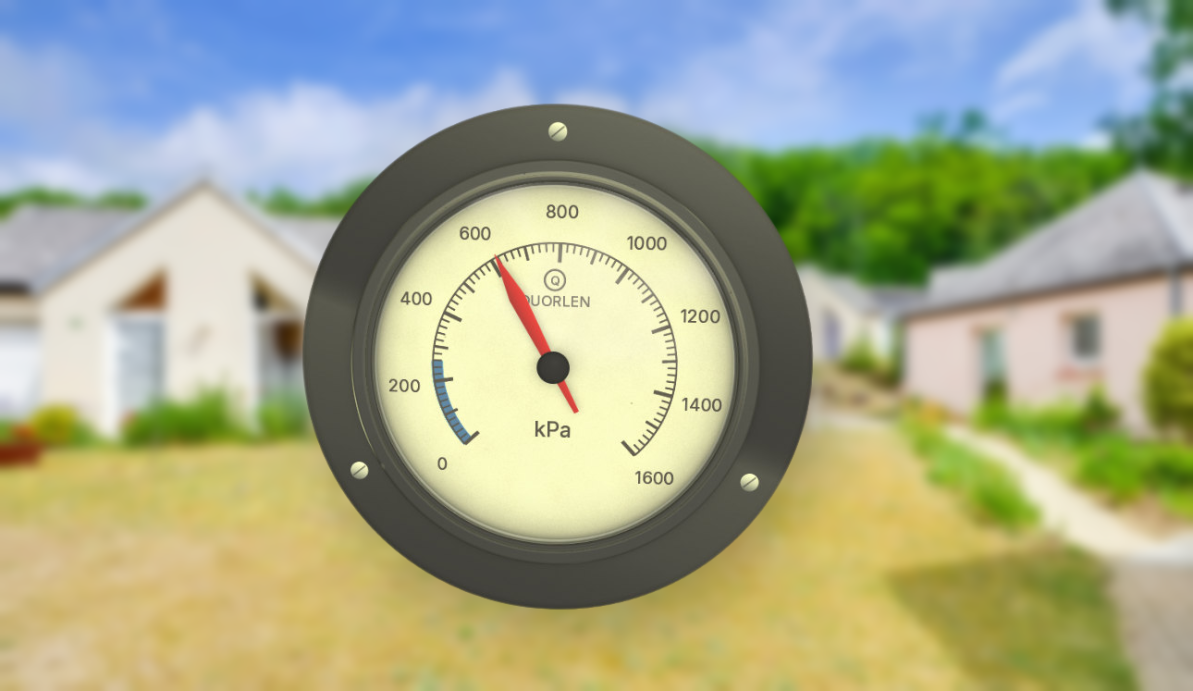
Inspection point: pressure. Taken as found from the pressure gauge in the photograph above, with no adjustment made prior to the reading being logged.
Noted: 620 kPa
